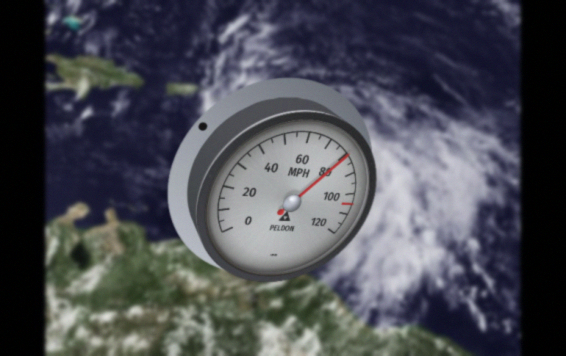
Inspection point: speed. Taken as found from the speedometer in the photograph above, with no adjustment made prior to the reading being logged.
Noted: 80 mph
